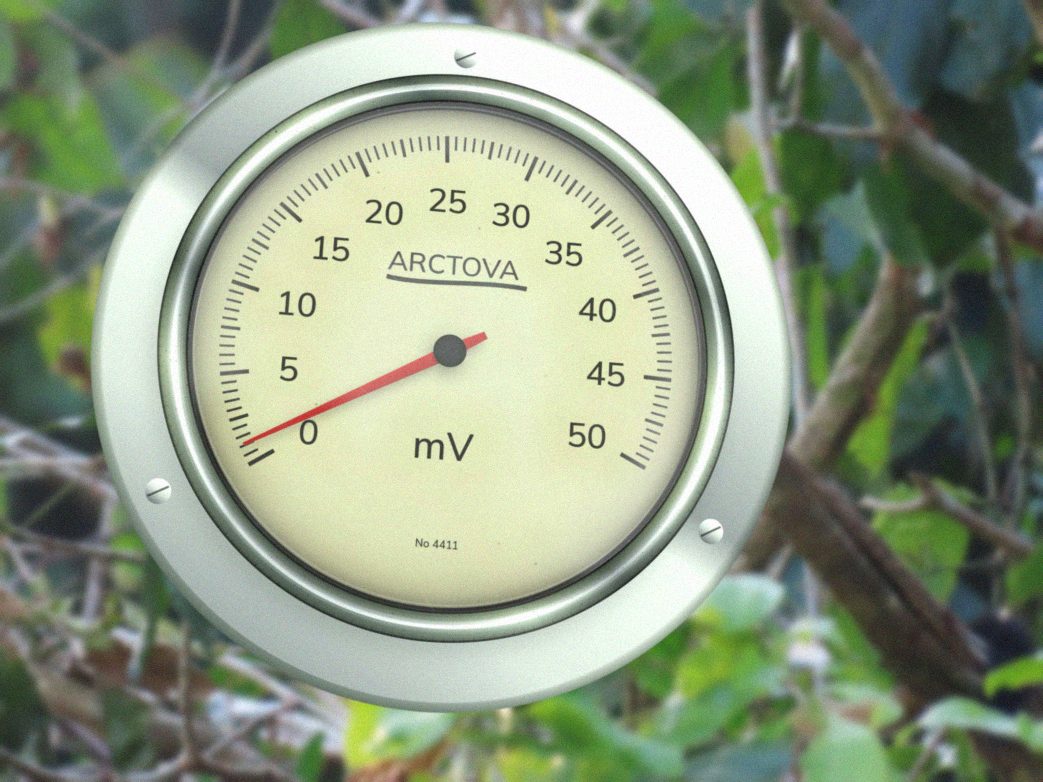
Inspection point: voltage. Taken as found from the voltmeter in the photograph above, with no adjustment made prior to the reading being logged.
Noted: 1 mV
